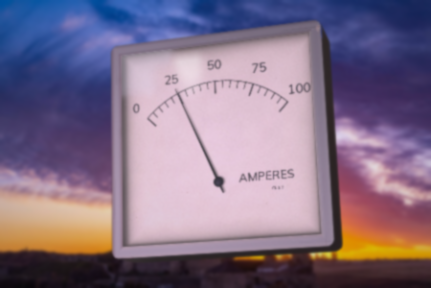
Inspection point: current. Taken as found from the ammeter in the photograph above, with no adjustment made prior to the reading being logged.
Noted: 25 A
